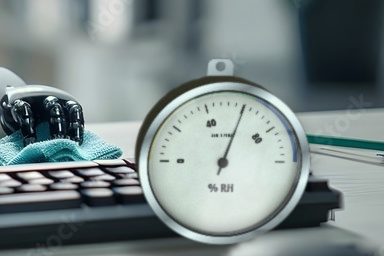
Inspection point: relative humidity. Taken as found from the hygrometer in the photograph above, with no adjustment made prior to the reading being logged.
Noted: 60 %
